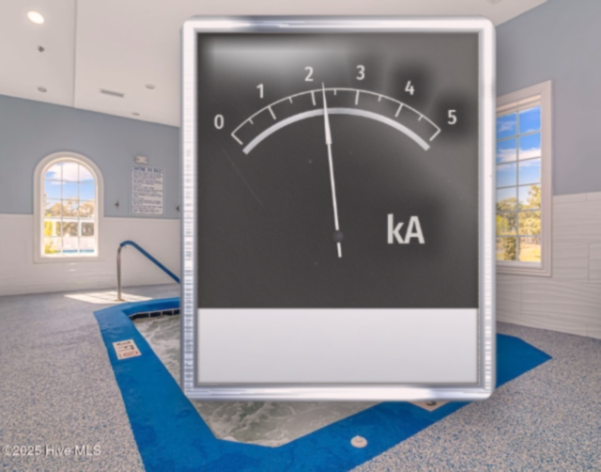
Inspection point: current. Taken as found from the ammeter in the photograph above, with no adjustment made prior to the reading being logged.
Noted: 2.25 kA
